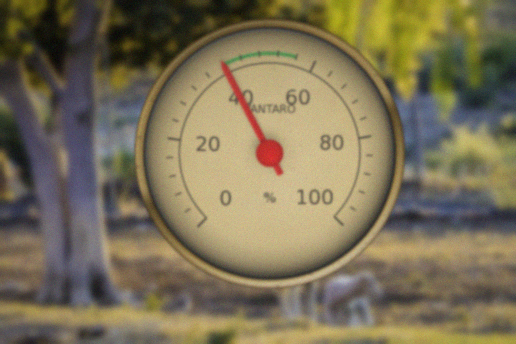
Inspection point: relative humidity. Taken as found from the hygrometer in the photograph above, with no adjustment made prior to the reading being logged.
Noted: 40 %
